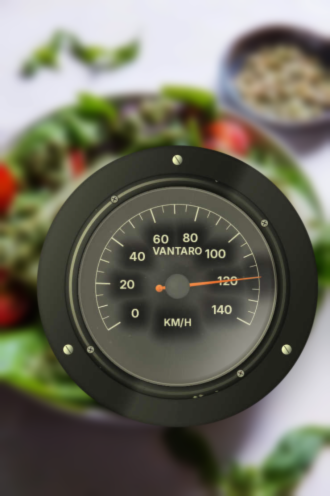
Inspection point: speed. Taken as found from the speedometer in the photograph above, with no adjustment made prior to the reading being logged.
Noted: 120 km/h
